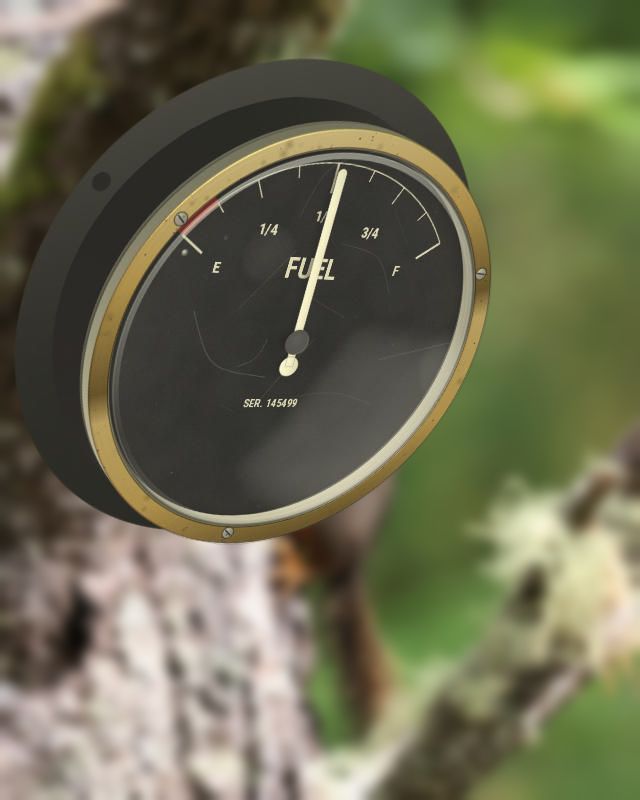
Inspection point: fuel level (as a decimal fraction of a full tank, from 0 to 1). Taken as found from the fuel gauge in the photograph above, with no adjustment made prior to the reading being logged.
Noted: 0.5
